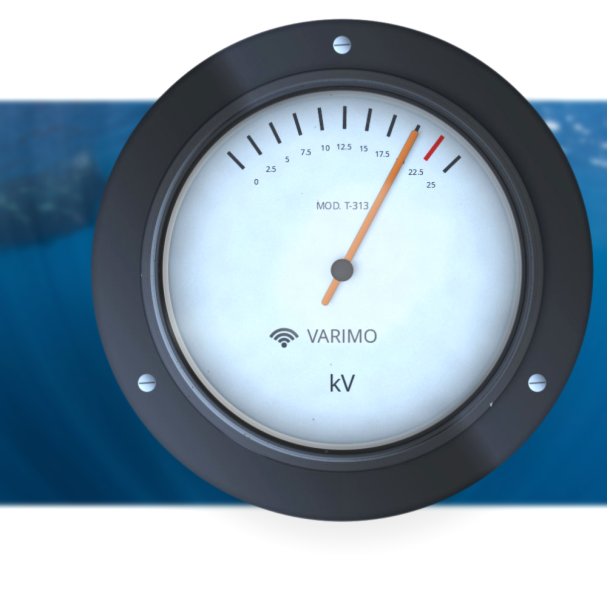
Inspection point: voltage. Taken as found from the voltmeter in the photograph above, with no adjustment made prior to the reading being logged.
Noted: 20 kV
